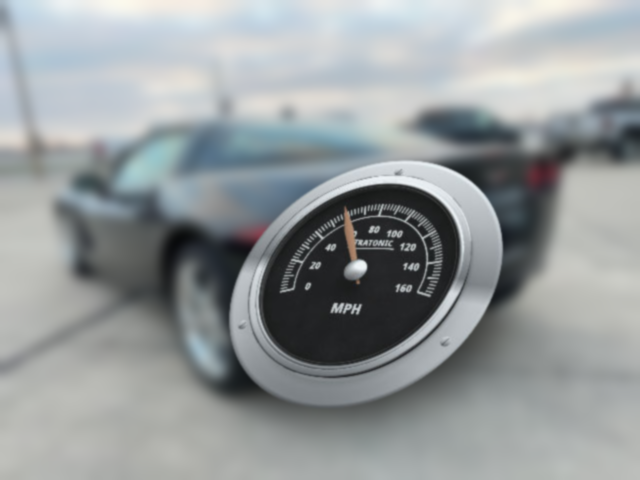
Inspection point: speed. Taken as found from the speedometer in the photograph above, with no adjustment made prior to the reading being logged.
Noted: 60 mph
